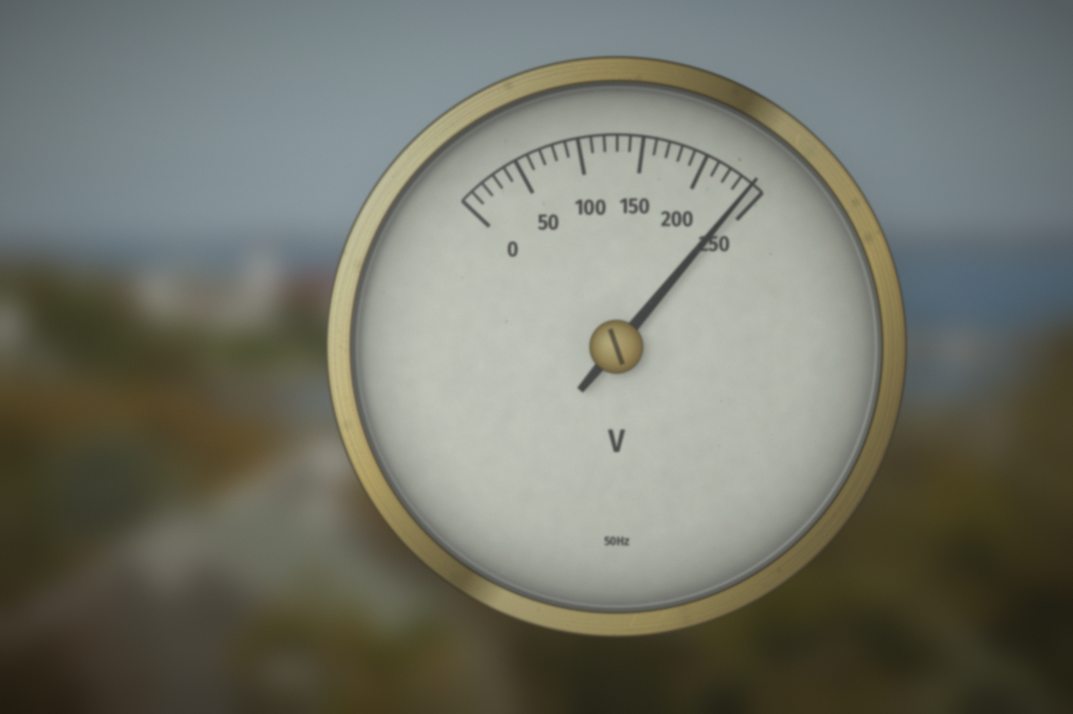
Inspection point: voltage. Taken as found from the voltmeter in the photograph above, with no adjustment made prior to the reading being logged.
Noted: 240 V
